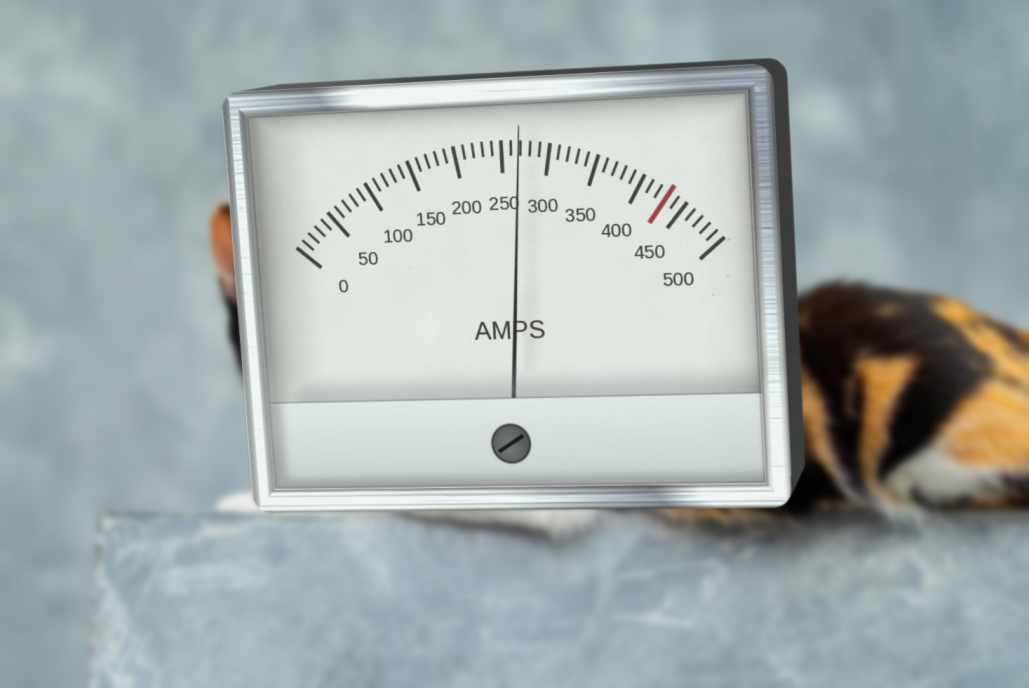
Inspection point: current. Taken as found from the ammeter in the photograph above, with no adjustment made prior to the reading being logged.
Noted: 270 A
